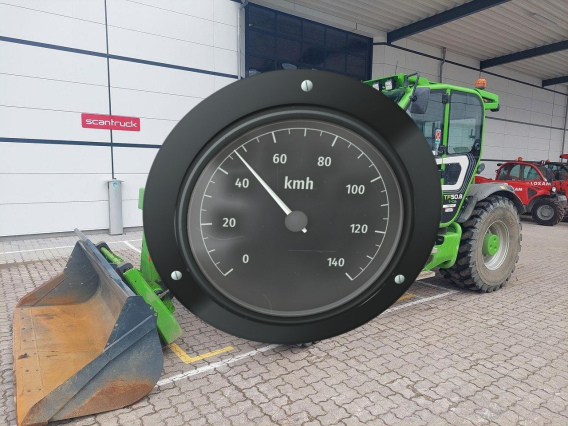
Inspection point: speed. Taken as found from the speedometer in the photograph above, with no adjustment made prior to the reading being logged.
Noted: 47.5 km/h
